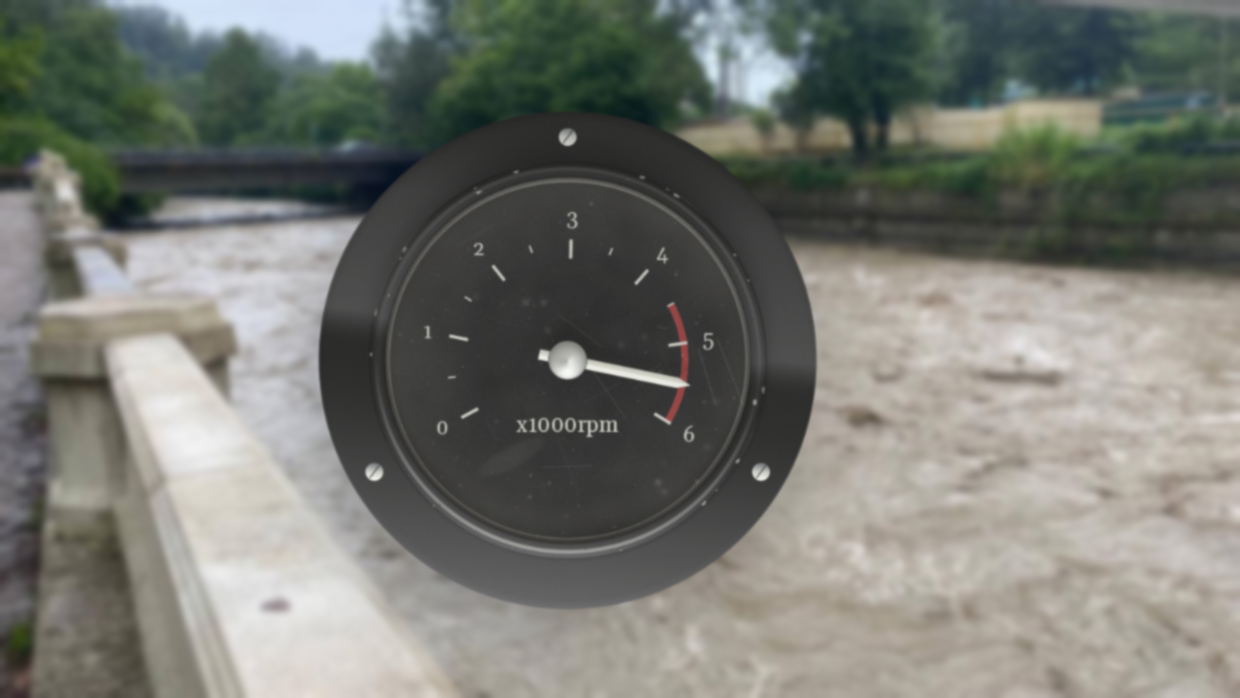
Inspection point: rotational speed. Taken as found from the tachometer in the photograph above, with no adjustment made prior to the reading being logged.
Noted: 5500 rpm
